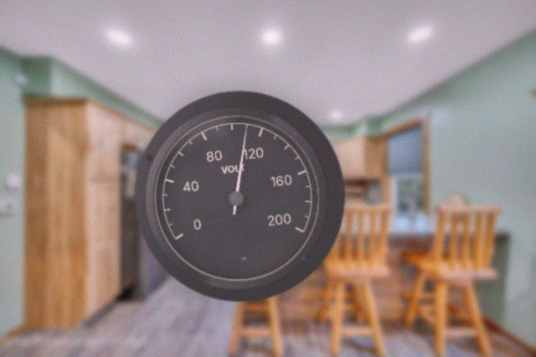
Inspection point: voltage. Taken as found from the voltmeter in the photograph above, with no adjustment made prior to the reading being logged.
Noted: 110 V
